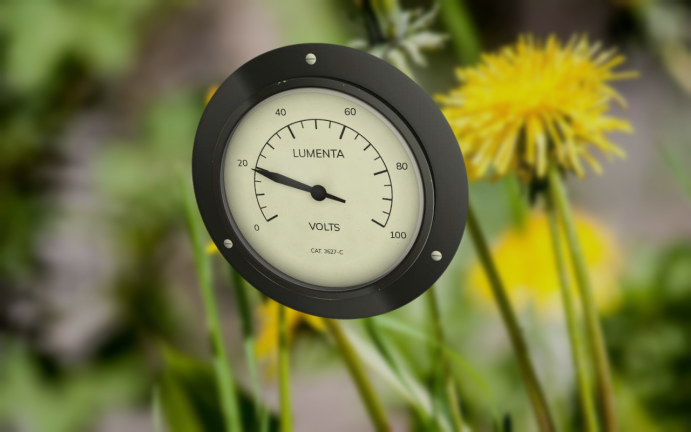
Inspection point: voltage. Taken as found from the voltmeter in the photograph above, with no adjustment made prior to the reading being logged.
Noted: 20 V
